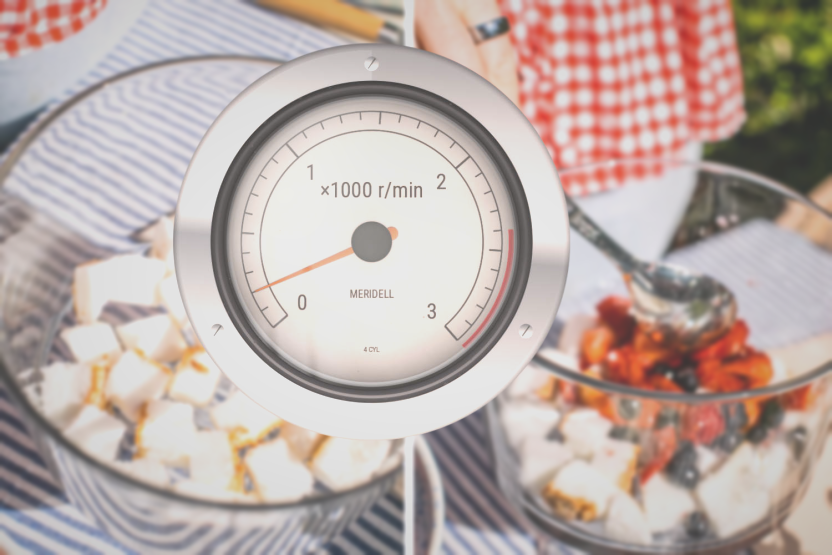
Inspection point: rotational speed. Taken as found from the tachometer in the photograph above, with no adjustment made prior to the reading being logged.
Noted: 200 rpm
